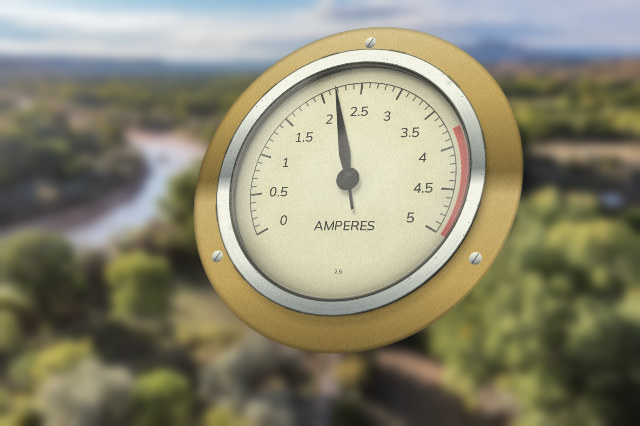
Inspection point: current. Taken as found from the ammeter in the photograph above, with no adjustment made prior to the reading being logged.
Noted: 2.2 A
